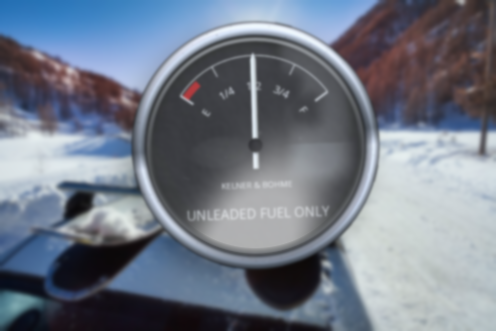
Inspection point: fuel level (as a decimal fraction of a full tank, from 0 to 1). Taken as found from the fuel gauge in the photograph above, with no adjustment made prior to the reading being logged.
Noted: 0.5
